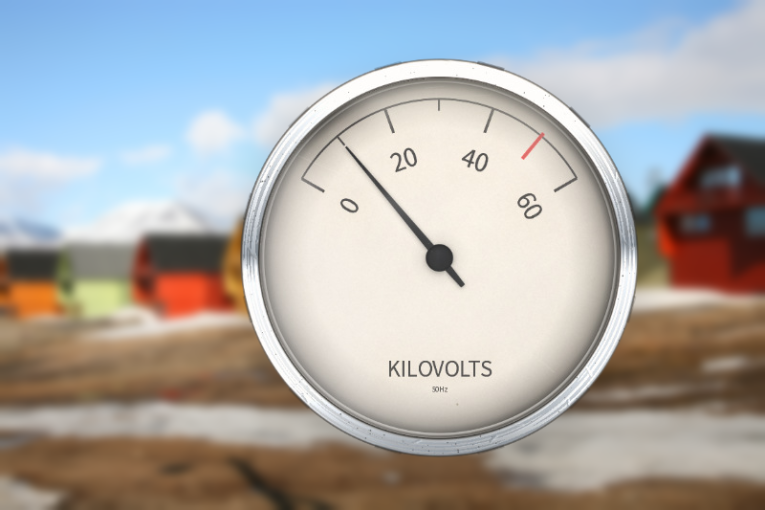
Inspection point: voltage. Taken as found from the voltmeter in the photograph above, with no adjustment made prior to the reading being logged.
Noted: 10 kV
